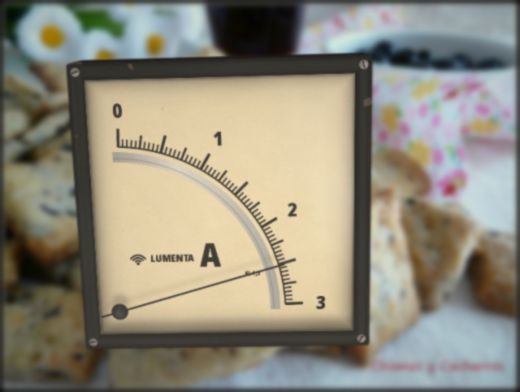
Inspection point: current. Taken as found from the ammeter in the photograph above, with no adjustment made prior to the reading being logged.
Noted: 2.5 A
